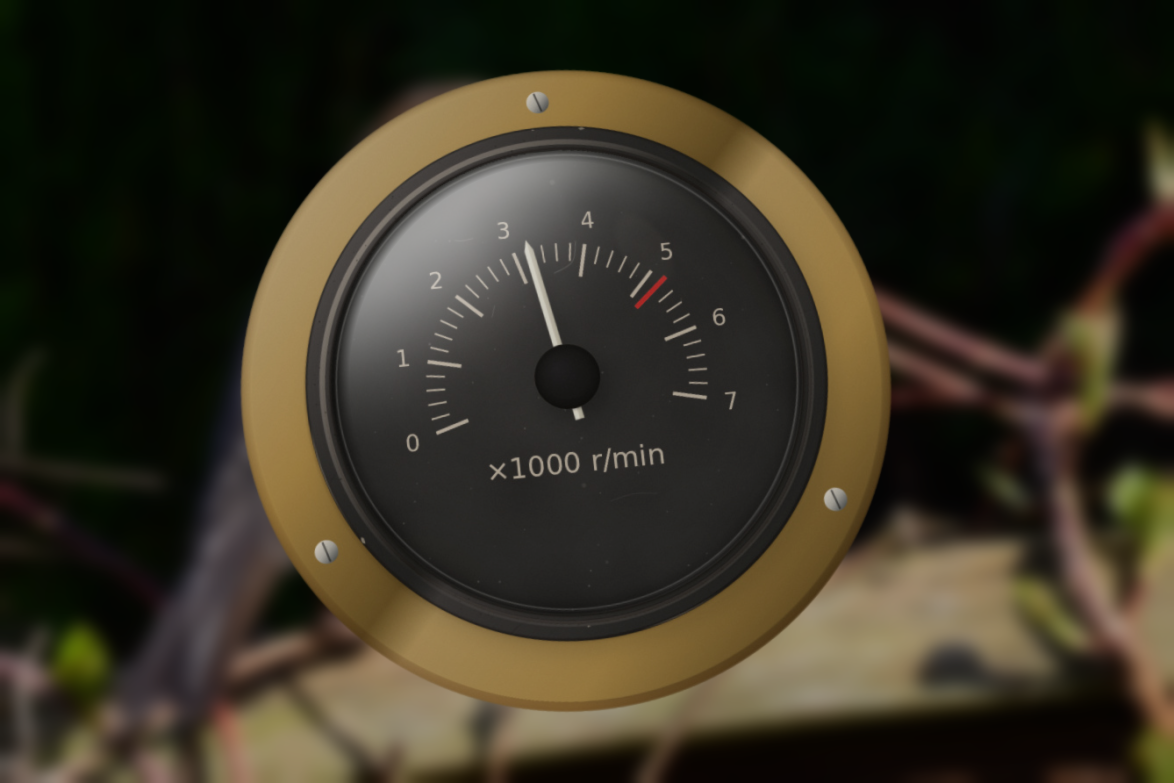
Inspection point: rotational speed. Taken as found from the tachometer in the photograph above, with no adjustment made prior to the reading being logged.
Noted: 3200 rpm
